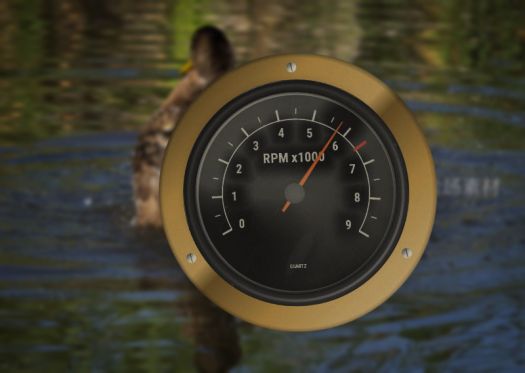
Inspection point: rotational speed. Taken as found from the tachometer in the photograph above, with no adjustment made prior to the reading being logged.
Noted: 5750 rpm
